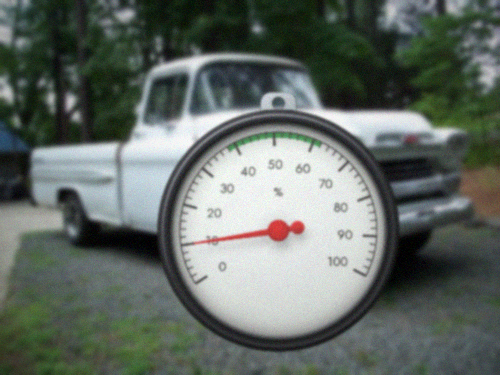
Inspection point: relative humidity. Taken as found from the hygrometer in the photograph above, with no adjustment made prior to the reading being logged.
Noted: 10 %
